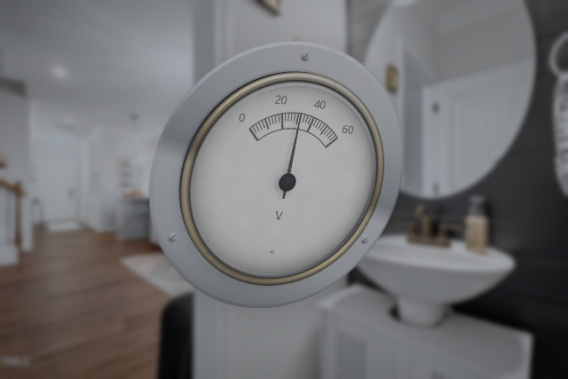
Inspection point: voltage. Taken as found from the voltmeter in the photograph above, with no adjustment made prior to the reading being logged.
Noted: 30 V
